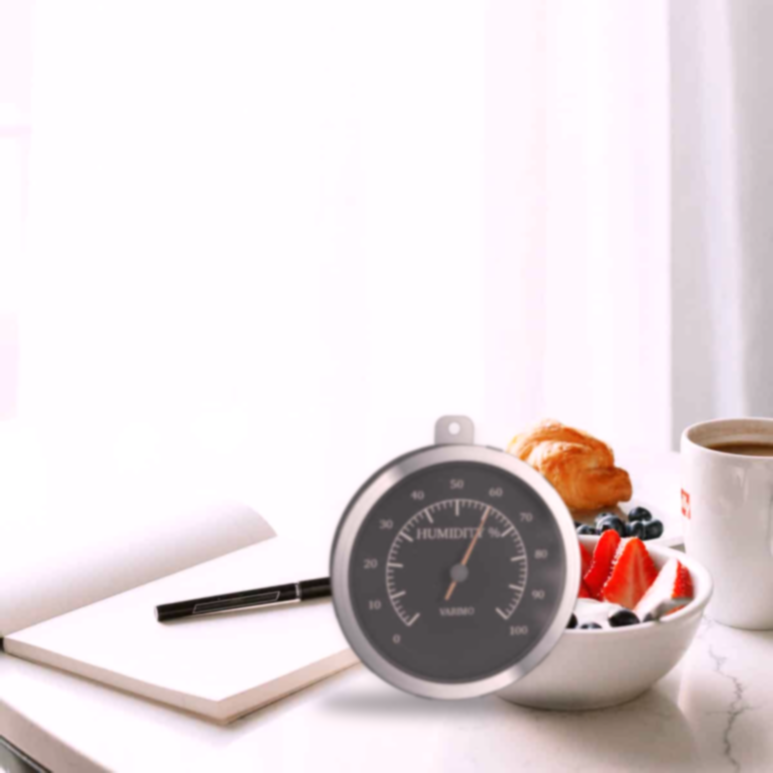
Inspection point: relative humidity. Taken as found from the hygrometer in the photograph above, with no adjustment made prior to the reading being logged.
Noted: 60 %
